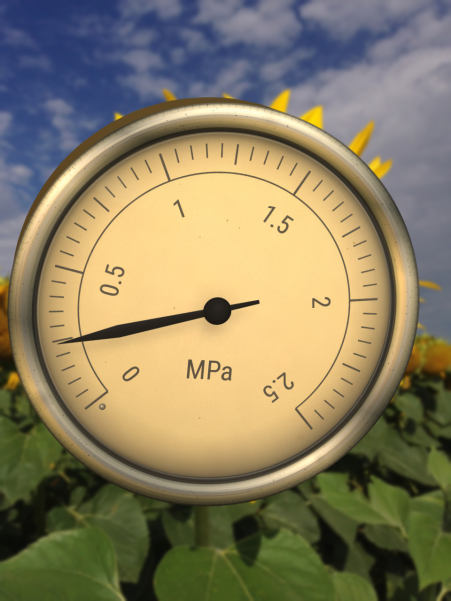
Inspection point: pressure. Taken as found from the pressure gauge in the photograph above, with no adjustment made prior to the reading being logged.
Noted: 0.25 MPa
